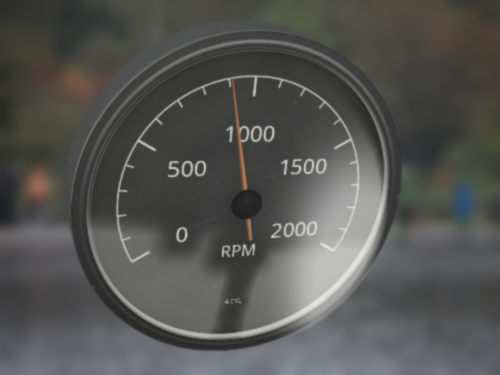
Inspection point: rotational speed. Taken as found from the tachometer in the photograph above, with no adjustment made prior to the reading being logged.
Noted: 900 rpm
